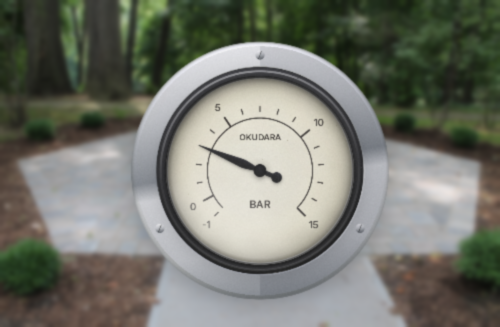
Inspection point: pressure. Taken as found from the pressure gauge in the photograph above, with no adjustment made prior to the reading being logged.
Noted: 3 bar
